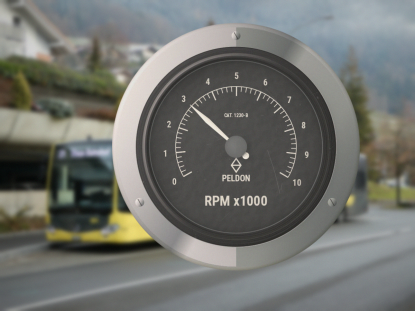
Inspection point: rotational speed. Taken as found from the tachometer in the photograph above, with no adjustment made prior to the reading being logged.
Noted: 3000 rpm
